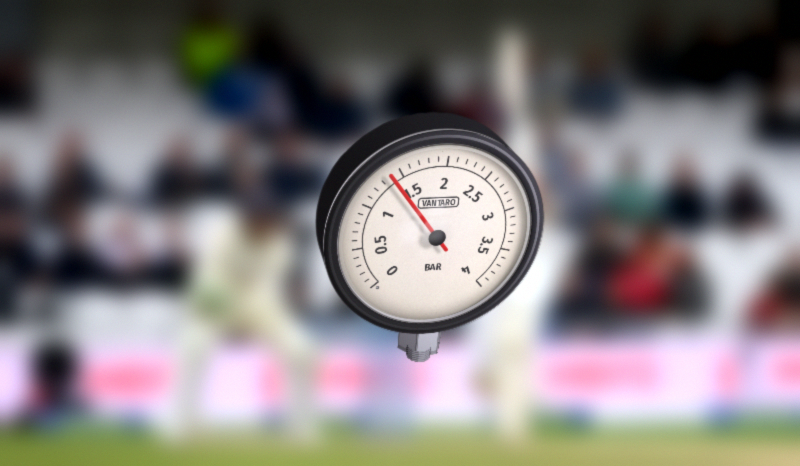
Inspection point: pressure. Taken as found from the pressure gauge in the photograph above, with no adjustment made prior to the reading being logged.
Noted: 1.4 bar
